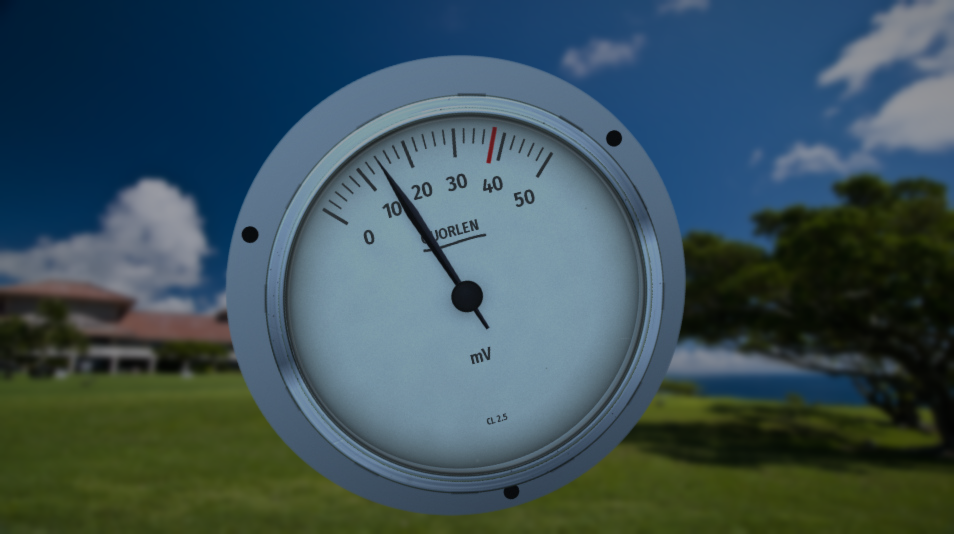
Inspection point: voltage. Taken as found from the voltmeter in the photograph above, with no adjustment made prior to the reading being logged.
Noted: 14 mV
